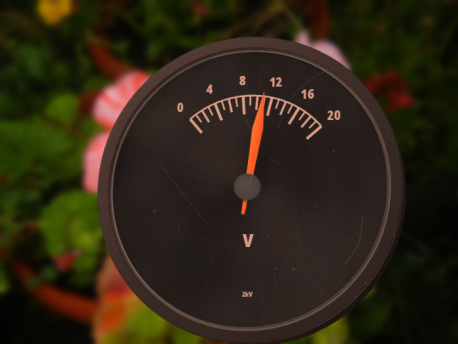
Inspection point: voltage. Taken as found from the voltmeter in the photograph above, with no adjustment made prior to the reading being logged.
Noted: 11 V
